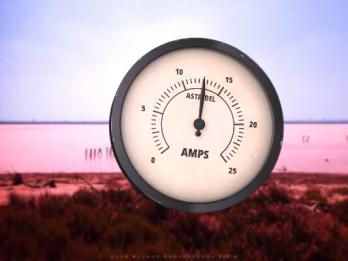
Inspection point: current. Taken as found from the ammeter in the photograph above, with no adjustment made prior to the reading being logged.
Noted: 12.5 A
